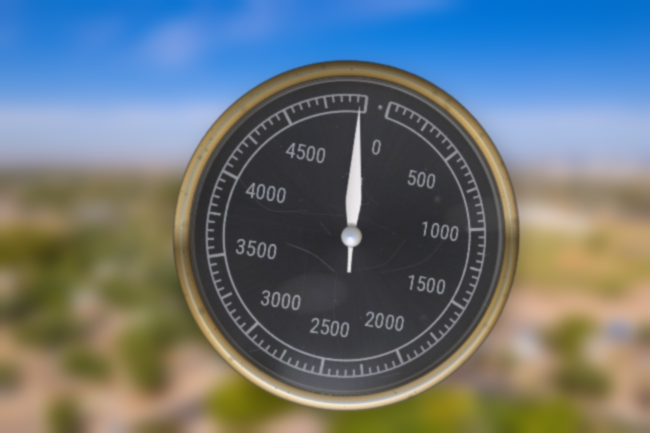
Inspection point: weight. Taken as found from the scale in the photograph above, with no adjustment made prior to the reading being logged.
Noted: 4950 g
